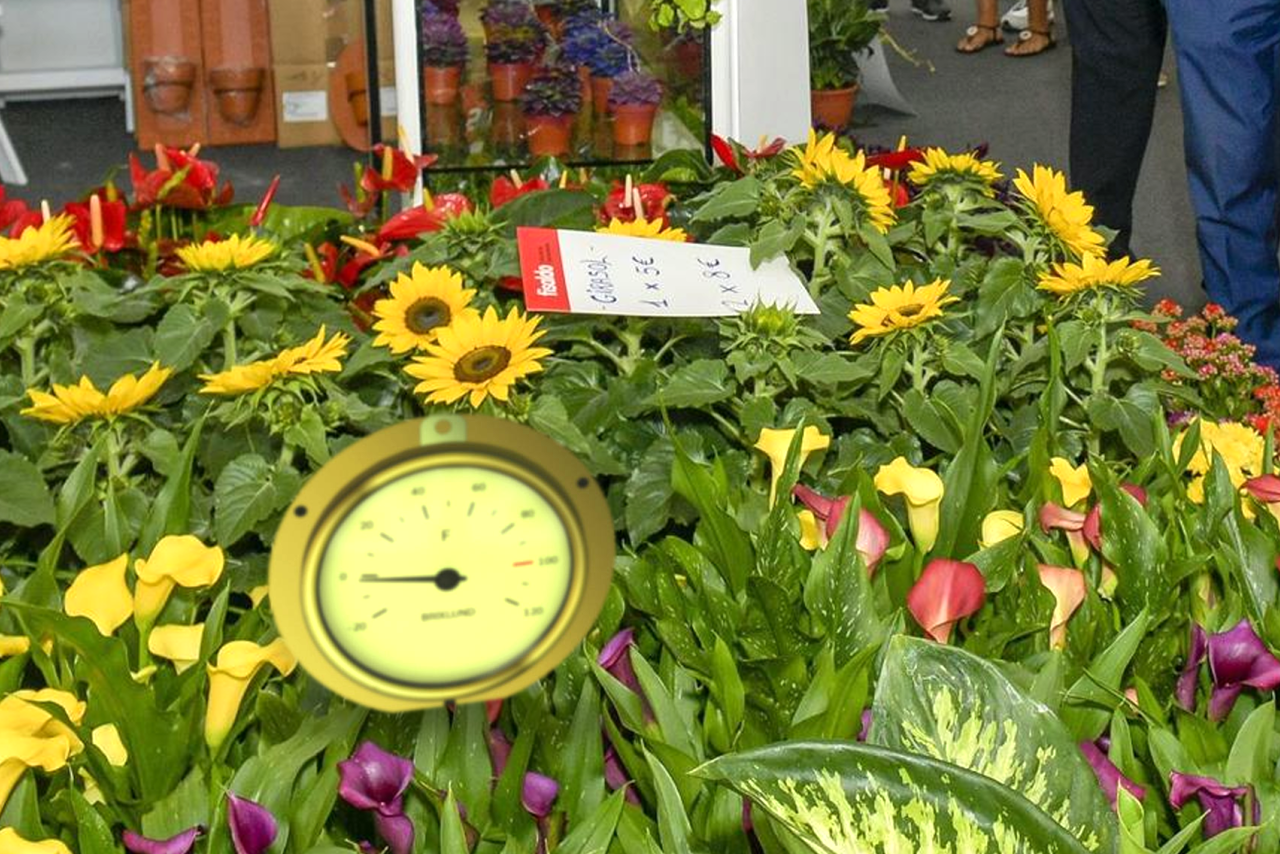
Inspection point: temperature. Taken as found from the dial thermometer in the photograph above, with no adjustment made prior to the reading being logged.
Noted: 0 °F
